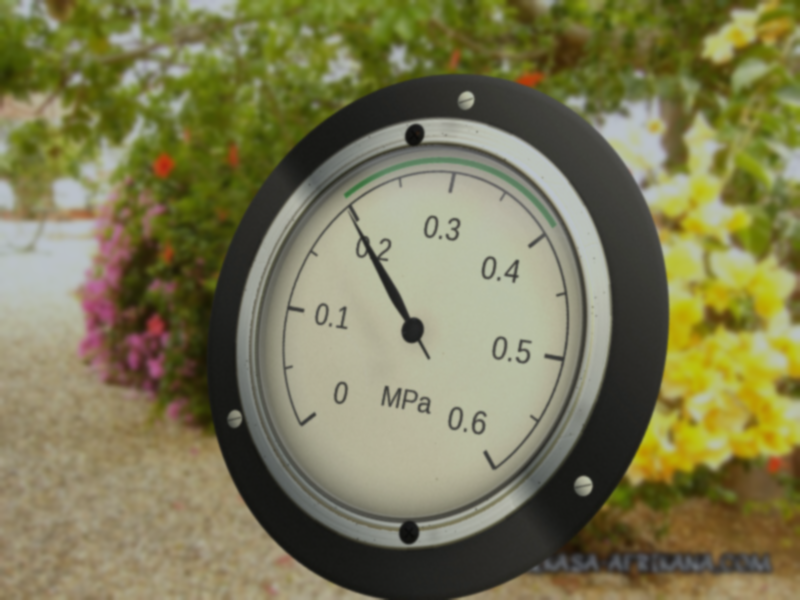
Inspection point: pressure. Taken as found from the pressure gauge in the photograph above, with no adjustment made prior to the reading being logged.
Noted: 0.2 MPa
